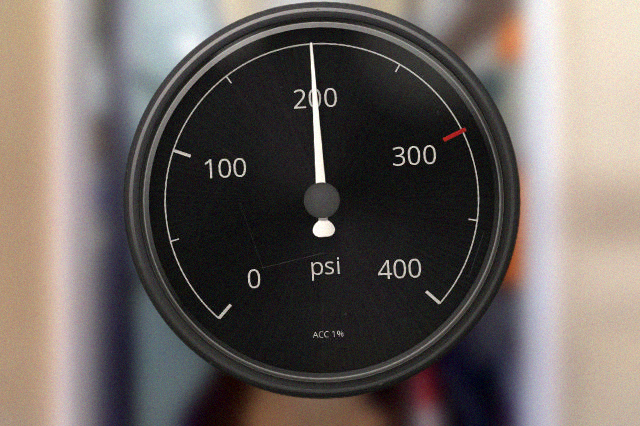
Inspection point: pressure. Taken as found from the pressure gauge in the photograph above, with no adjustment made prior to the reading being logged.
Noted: 200 psi
